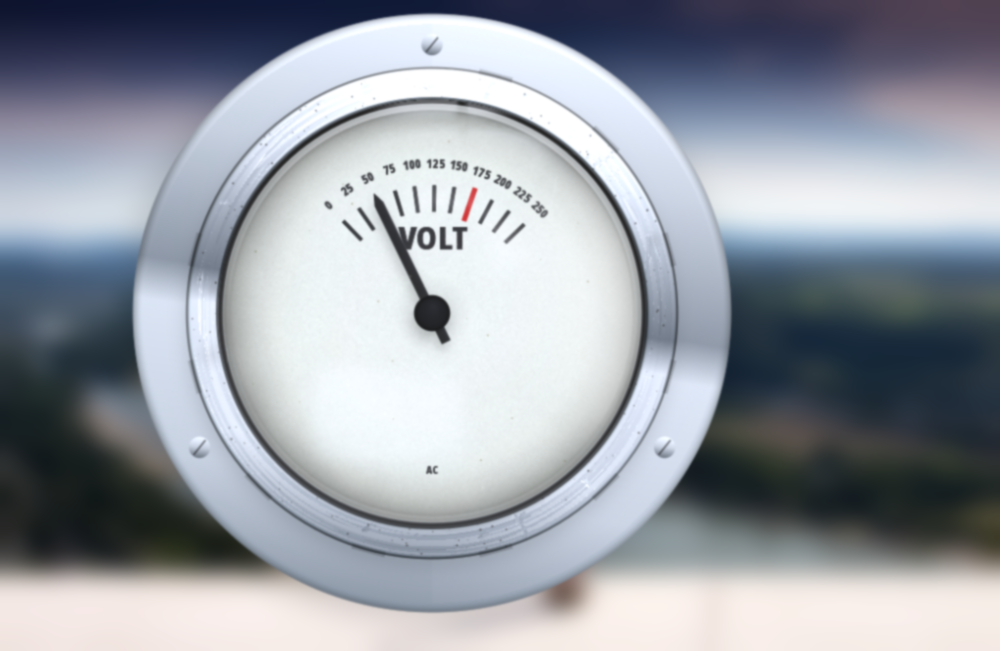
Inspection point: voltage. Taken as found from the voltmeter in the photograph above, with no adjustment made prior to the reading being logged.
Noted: 50 V
